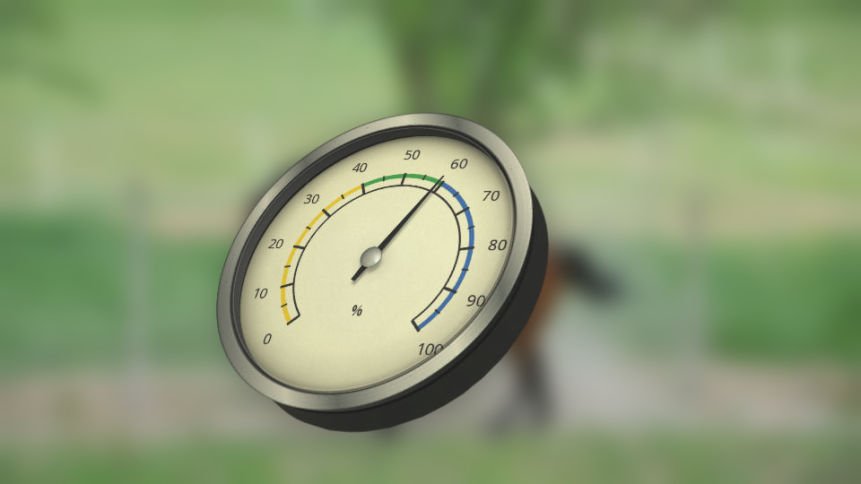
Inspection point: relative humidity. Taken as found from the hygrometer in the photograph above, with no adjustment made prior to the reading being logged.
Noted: 60 %
